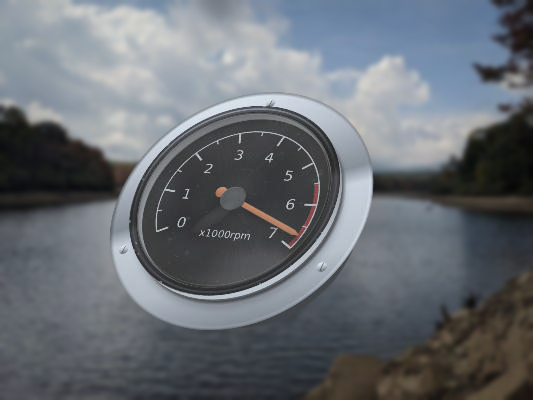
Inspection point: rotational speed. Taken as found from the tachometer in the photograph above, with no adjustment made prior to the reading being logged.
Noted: 6750 rpm
